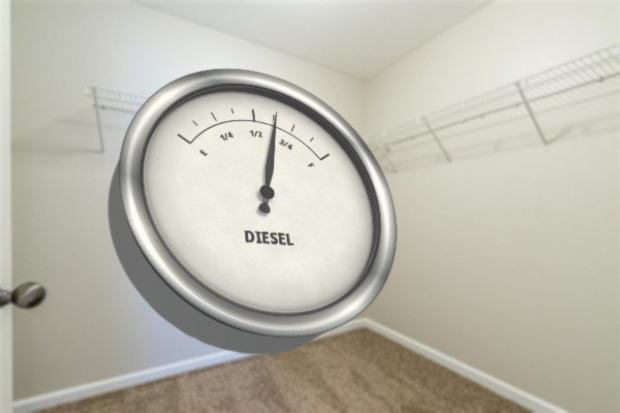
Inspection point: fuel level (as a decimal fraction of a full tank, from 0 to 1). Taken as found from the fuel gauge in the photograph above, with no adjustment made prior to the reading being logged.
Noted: 0.625
